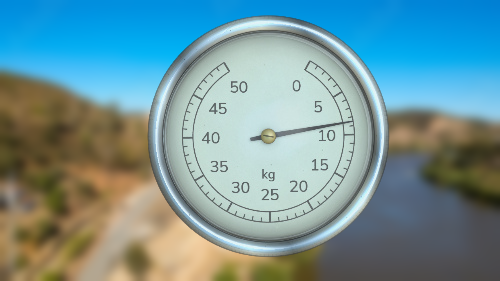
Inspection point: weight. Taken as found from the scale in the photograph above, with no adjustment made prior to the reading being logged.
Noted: 8.5 kg
